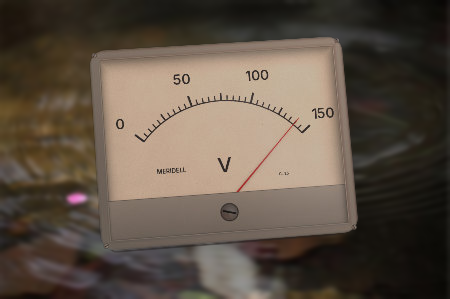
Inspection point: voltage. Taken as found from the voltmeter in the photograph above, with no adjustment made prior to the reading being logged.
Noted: 140 V
